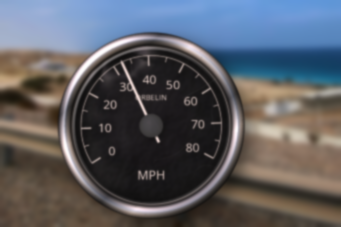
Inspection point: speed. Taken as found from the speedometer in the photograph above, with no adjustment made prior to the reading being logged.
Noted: 32.5 mph
